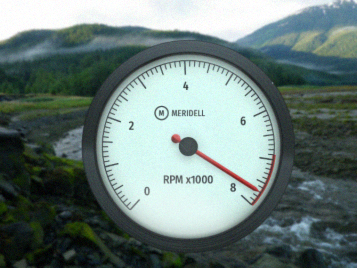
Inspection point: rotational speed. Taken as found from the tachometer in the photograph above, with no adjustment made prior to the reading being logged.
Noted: 7700 rpm
